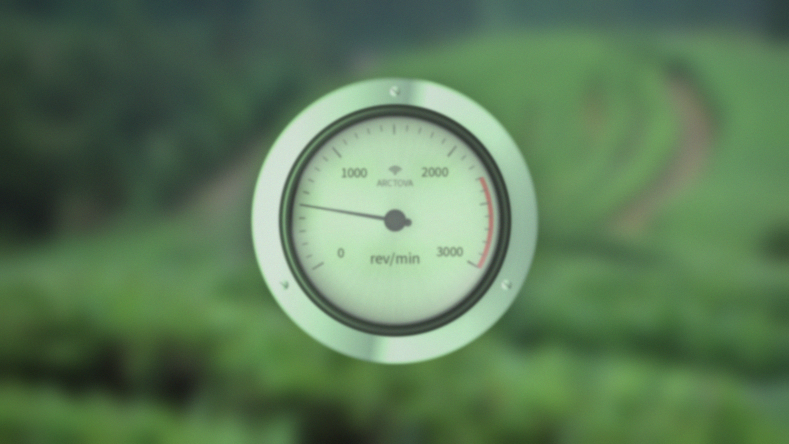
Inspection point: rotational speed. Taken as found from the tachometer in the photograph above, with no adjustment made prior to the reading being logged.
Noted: 500 rpm
